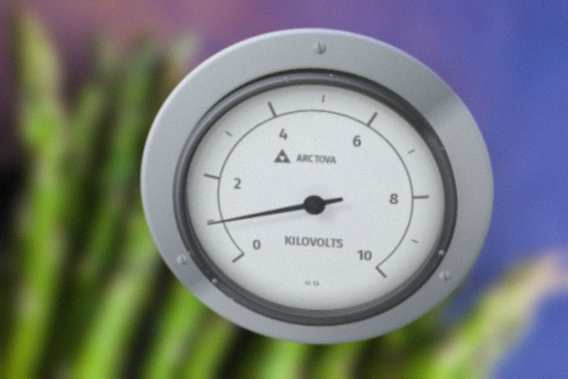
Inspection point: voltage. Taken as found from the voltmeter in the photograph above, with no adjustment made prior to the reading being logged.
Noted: 1 kV
